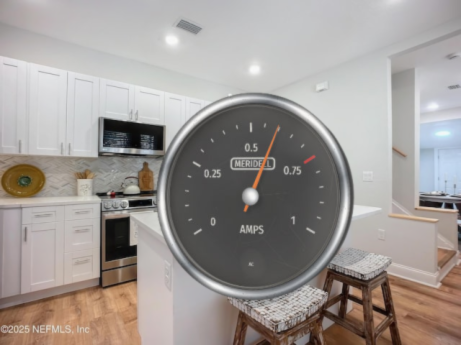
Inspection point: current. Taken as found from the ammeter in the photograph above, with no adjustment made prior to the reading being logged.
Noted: 0.6 A
